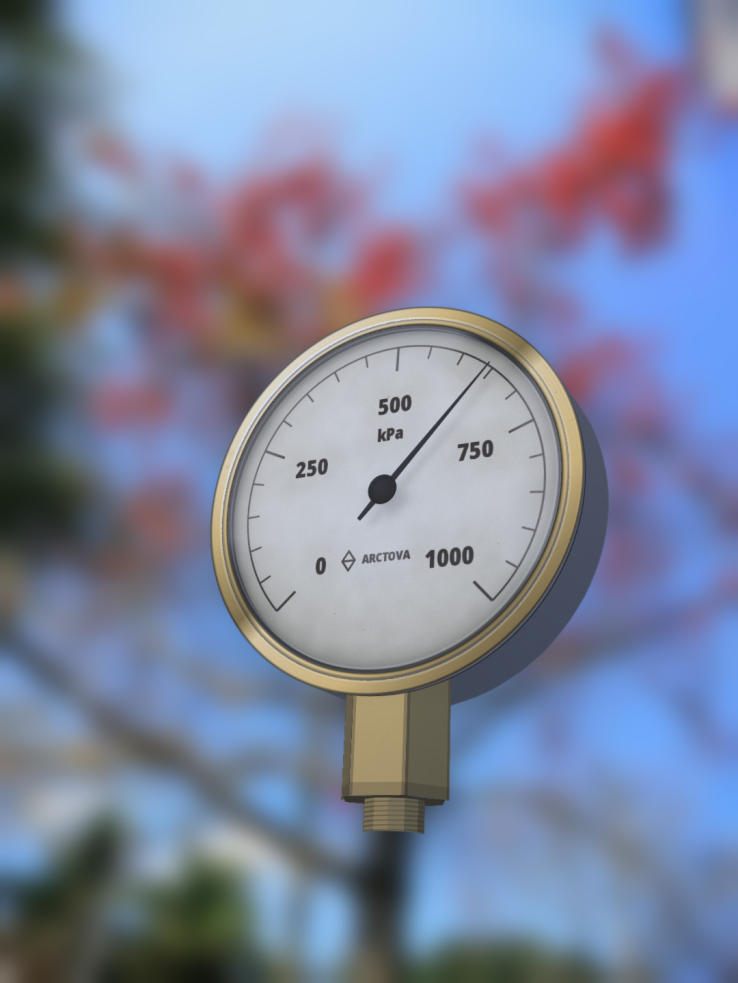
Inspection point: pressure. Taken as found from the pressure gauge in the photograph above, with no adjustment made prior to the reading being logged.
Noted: 650 kPa
